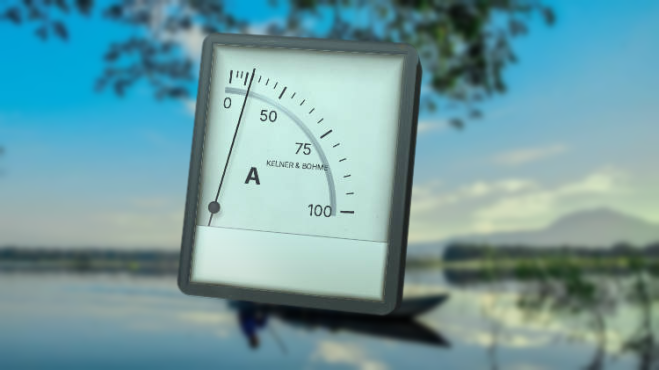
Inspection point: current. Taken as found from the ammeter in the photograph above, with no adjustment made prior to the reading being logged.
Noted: 30 A
